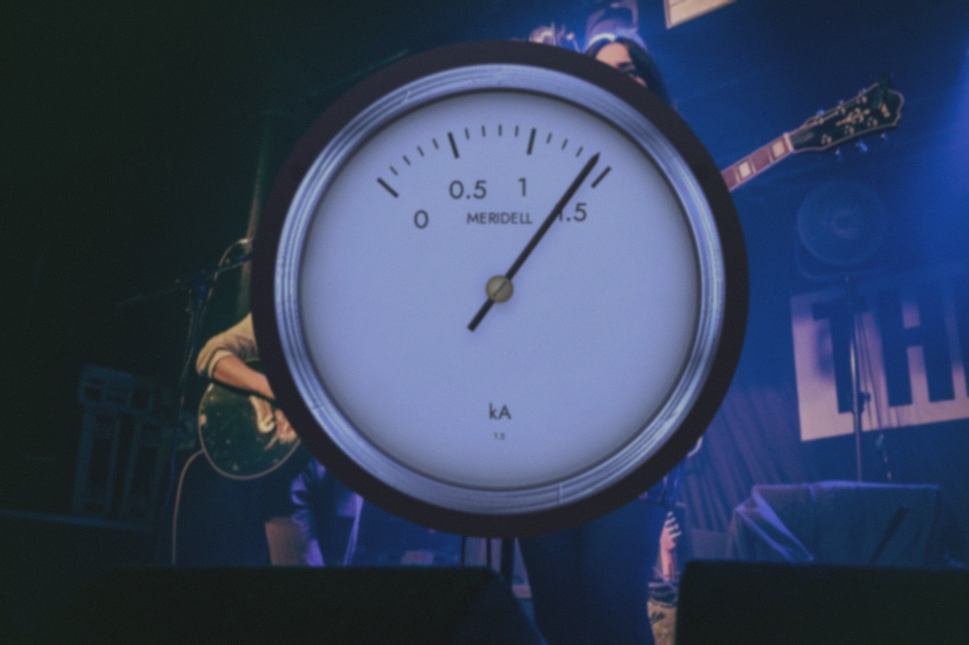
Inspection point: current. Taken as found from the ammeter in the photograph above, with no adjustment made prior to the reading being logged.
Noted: 1.4 kA
